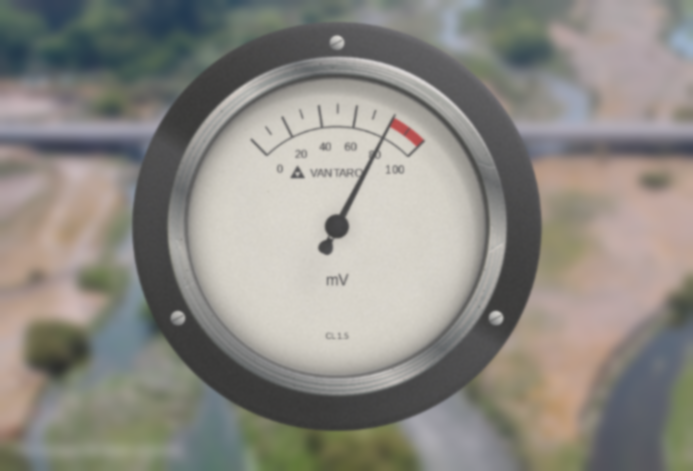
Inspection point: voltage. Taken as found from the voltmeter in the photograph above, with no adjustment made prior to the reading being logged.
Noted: 80 mV
